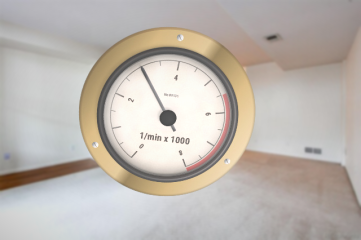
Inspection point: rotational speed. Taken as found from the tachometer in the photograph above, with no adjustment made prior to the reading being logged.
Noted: 3000 rpm
